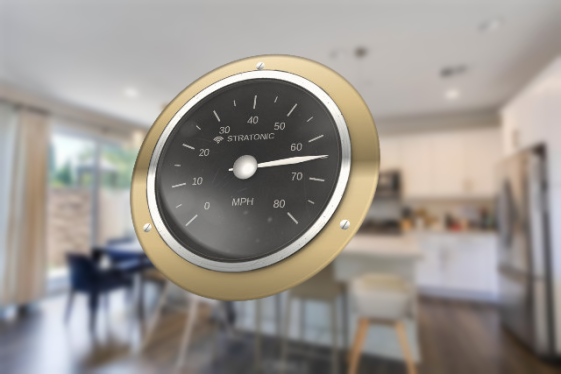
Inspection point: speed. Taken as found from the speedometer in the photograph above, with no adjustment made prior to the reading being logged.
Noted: 65 mph
